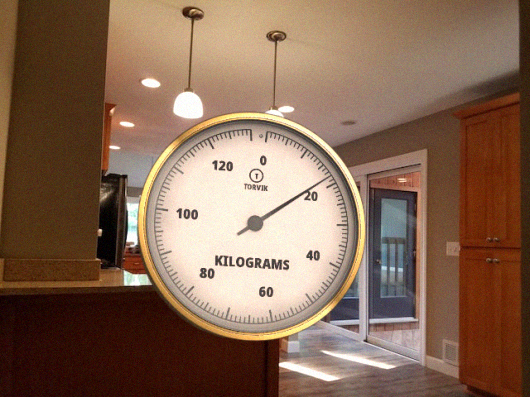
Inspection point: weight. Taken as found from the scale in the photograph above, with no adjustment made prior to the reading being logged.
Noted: 18 kg
